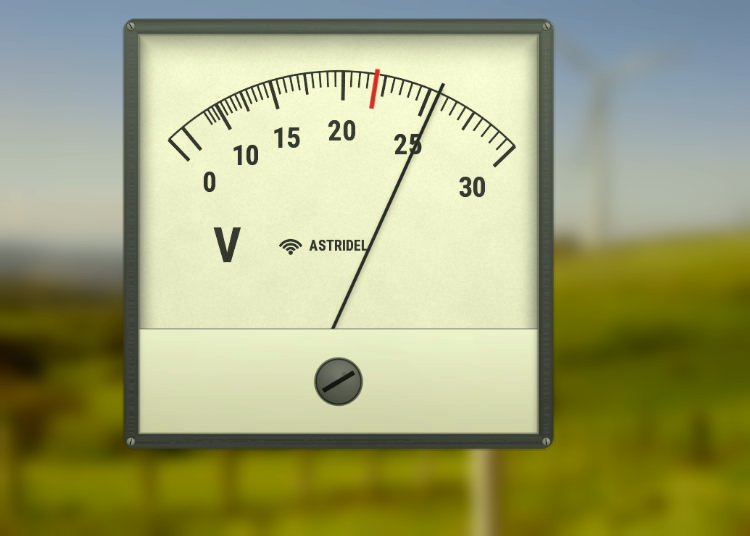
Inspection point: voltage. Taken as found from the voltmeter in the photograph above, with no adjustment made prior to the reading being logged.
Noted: 25.5 V
